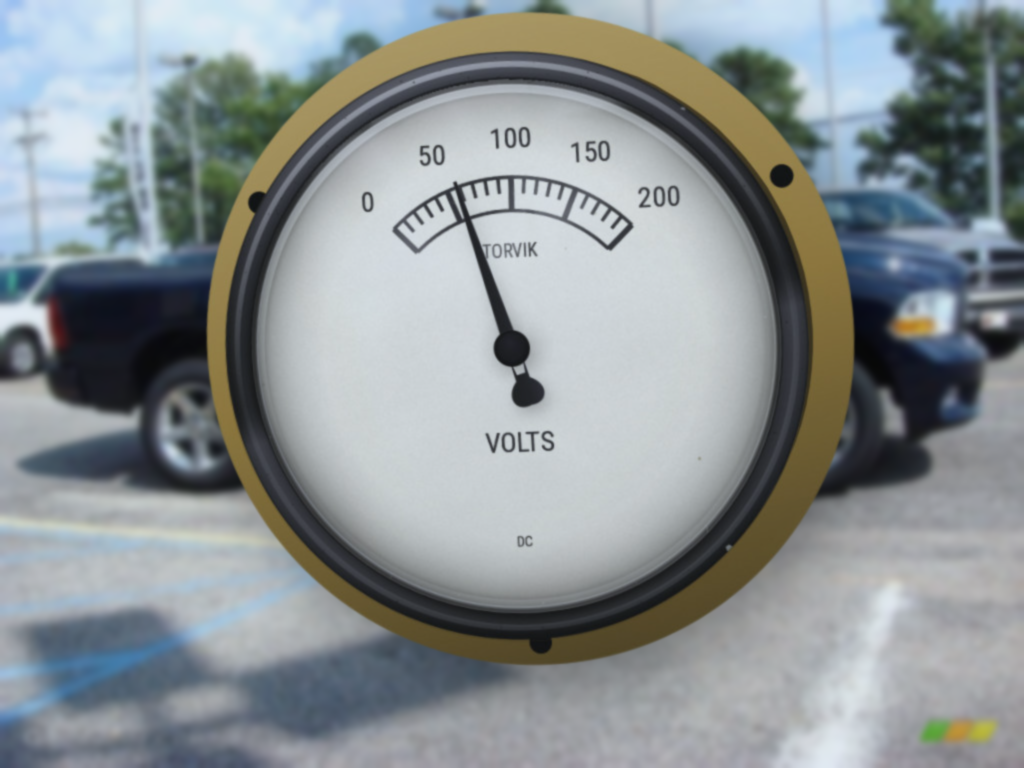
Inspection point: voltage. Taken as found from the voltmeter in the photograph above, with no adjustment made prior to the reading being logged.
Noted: 60 V
